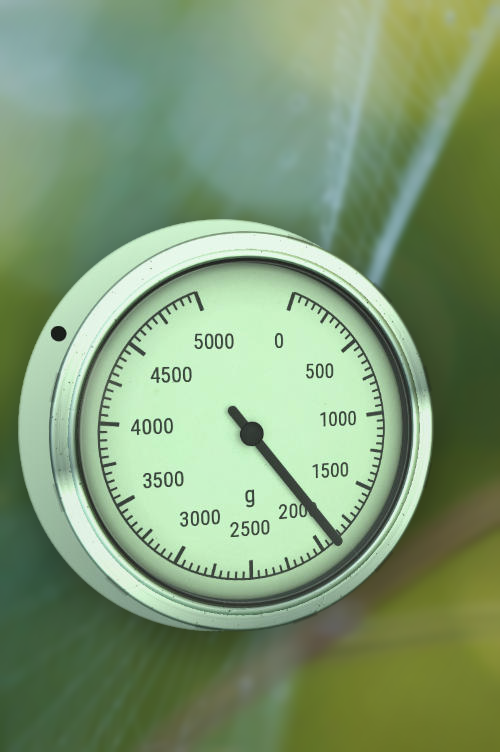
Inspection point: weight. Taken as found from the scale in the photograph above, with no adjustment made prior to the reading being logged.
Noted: 1900 g
